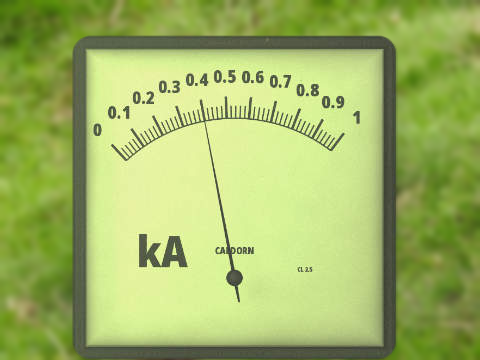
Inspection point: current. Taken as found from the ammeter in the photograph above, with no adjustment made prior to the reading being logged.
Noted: 0.4 kA
